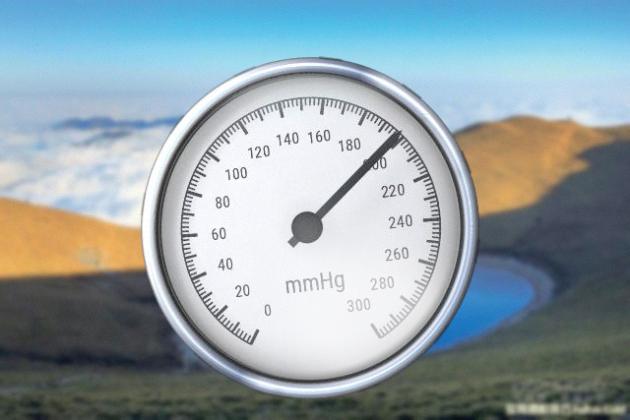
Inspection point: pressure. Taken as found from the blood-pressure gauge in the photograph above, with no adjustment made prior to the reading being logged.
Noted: 198 mmHg
